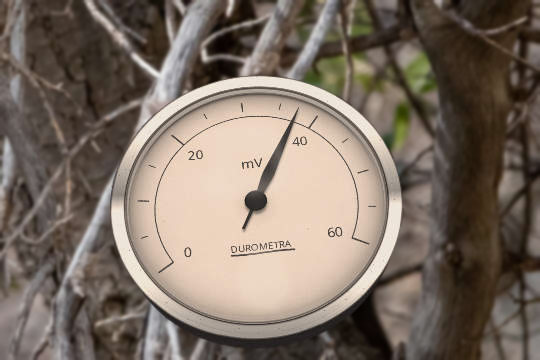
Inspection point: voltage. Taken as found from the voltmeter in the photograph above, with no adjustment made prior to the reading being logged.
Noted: 37.5 mV
